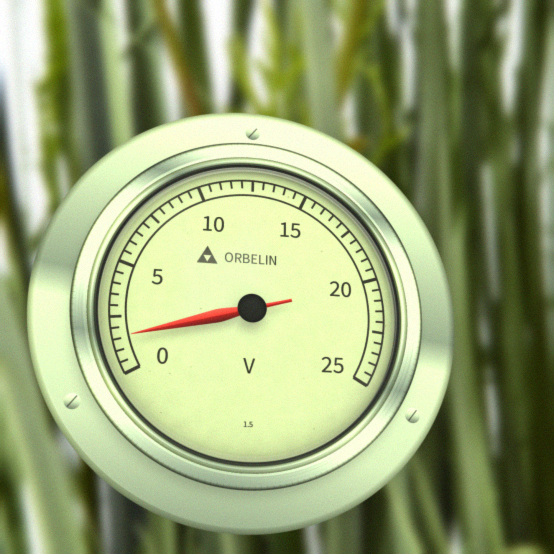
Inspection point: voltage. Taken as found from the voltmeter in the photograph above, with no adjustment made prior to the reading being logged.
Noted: 1.5 V
